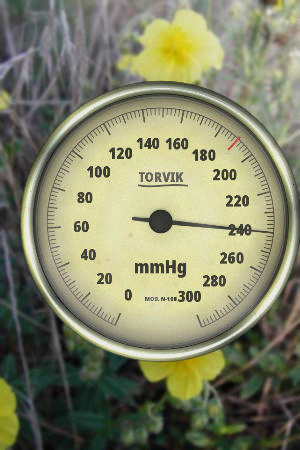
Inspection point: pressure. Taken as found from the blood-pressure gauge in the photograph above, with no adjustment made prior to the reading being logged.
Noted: 240 mmHg
